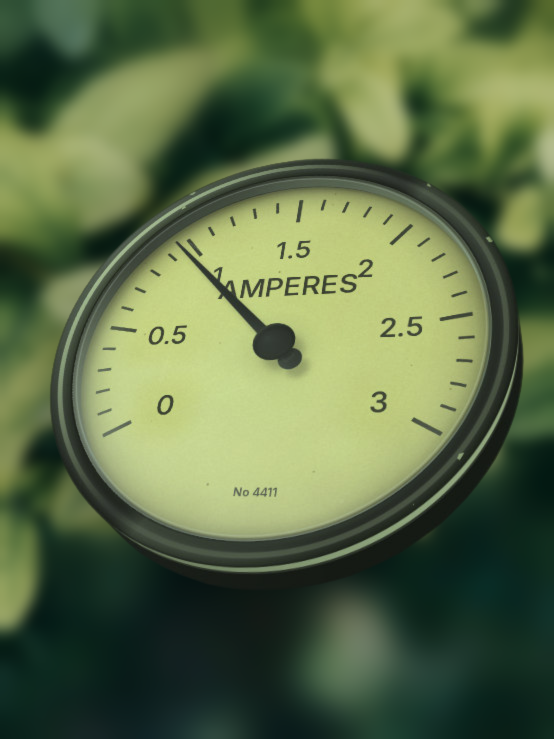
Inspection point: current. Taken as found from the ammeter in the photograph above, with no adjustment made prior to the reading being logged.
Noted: 0.95 A
